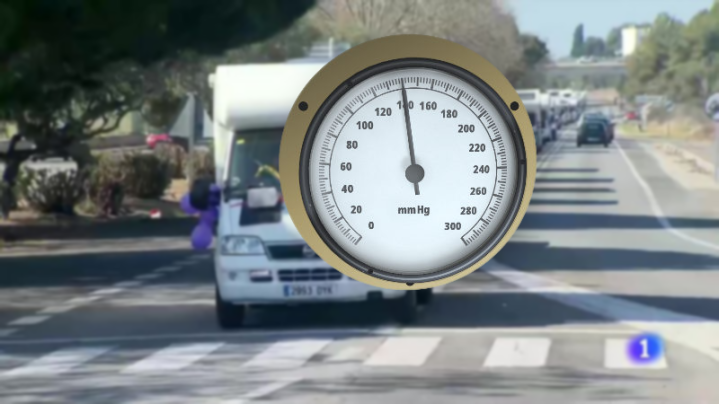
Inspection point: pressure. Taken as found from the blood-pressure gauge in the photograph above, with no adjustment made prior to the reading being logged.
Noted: 140 mmHg
